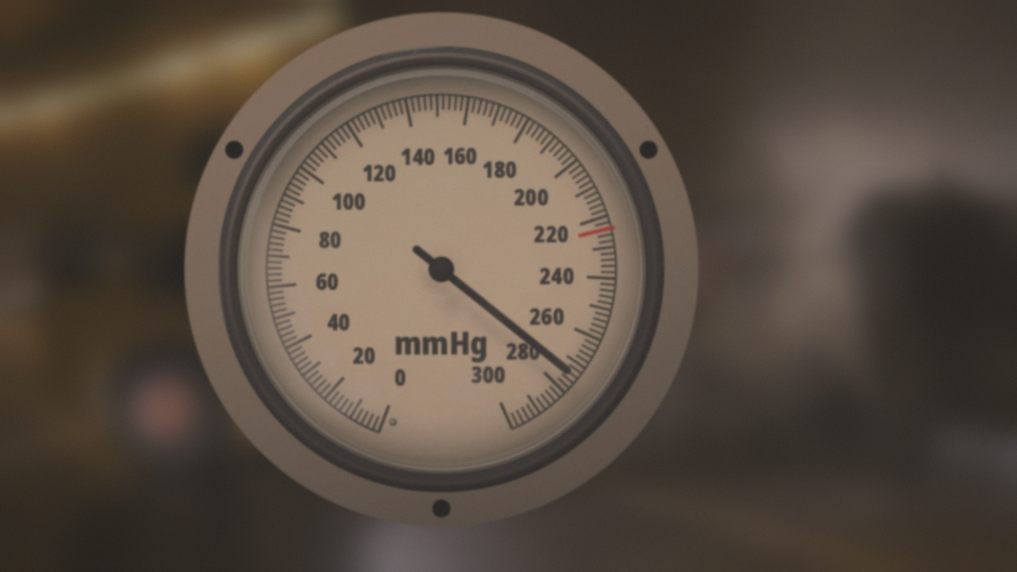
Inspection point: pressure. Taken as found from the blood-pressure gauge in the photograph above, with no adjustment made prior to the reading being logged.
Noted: 274 mmHg
